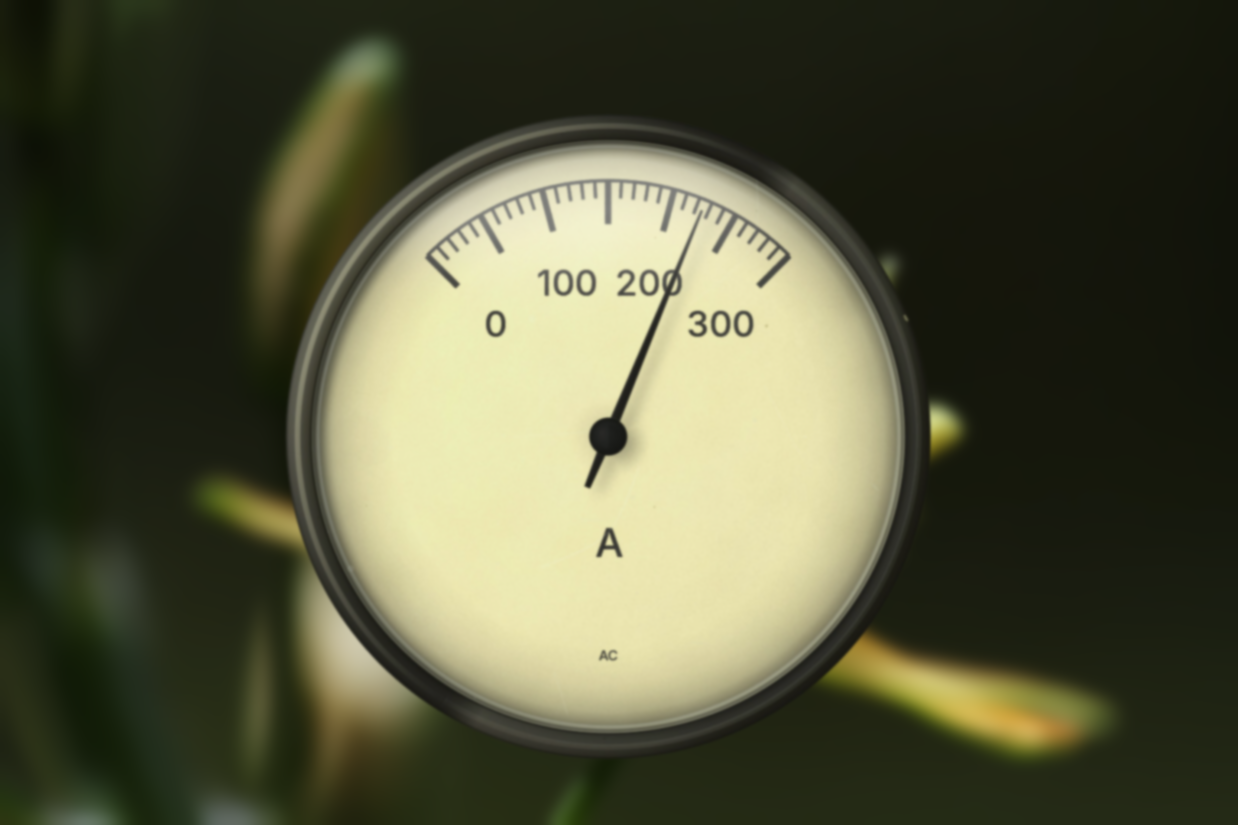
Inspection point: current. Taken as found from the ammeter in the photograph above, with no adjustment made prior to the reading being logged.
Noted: 225 A
